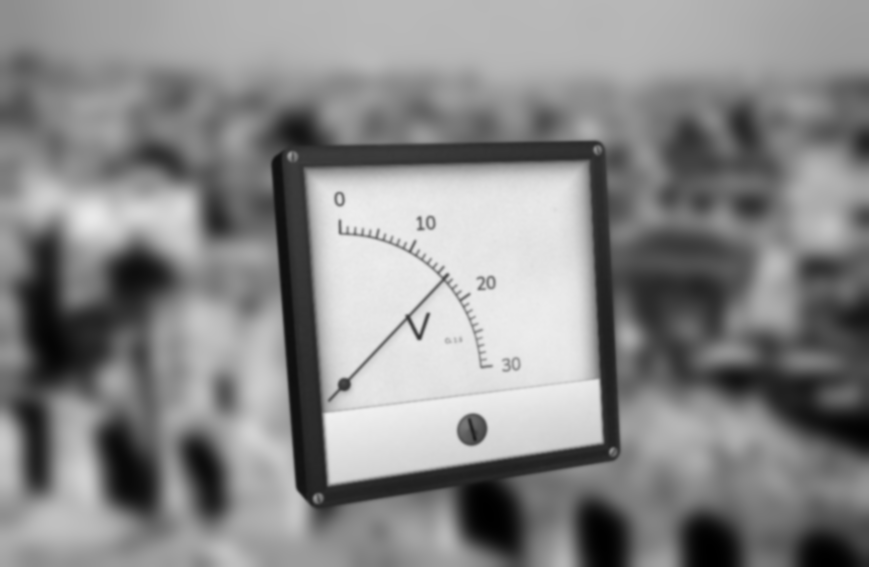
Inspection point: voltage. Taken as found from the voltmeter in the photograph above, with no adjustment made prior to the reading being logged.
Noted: 16 V
